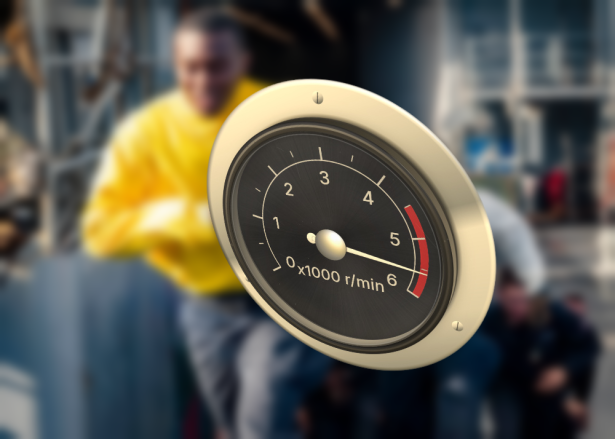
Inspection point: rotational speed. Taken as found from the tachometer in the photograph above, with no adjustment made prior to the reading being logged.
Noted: 5500 rpm
